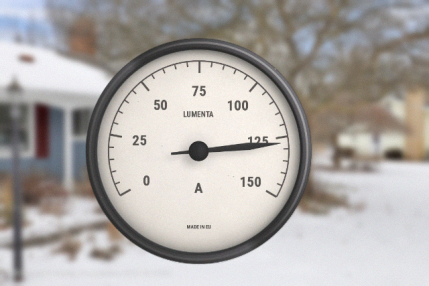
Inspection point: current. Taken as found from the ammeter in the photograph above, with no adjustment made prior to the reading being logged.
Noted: 127.5 A
